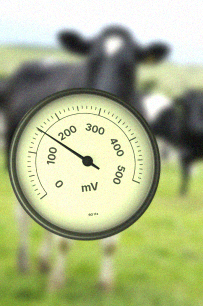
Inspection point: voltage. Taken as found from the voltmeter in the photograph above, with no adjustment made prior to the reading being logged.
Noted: 150 mV
